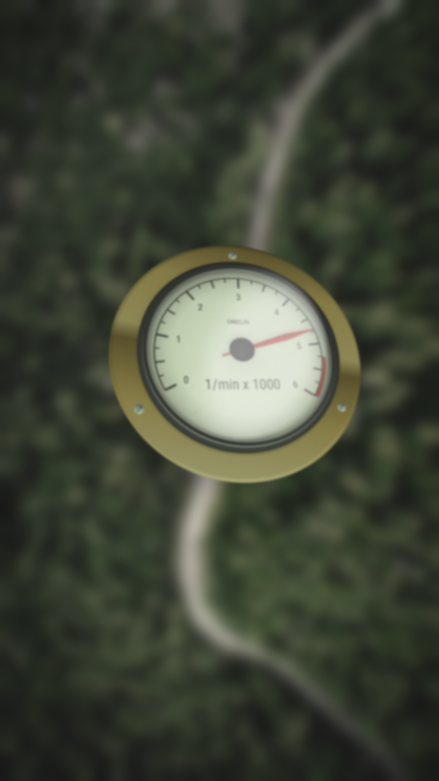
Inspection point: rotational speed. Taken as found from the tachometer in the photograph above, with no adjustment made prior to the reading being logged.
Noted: 4750 rpm
